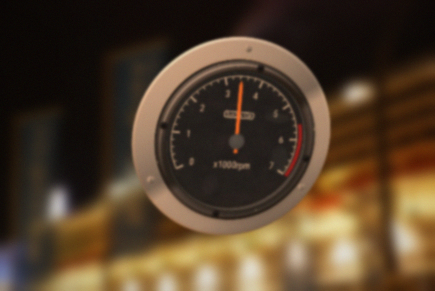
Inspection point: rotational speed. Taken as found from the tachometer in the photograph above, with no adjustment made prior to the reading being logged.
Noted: 3400 rpm
